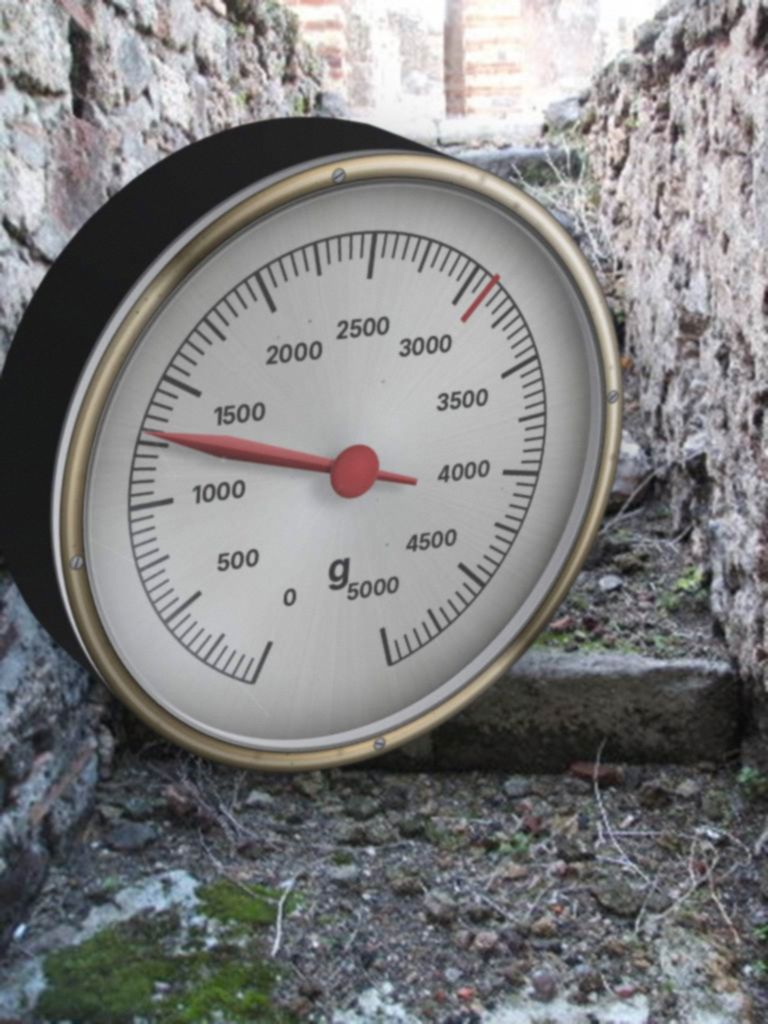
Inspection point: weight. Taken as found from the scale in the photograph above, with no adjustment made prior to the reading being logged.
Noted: 1300 g
